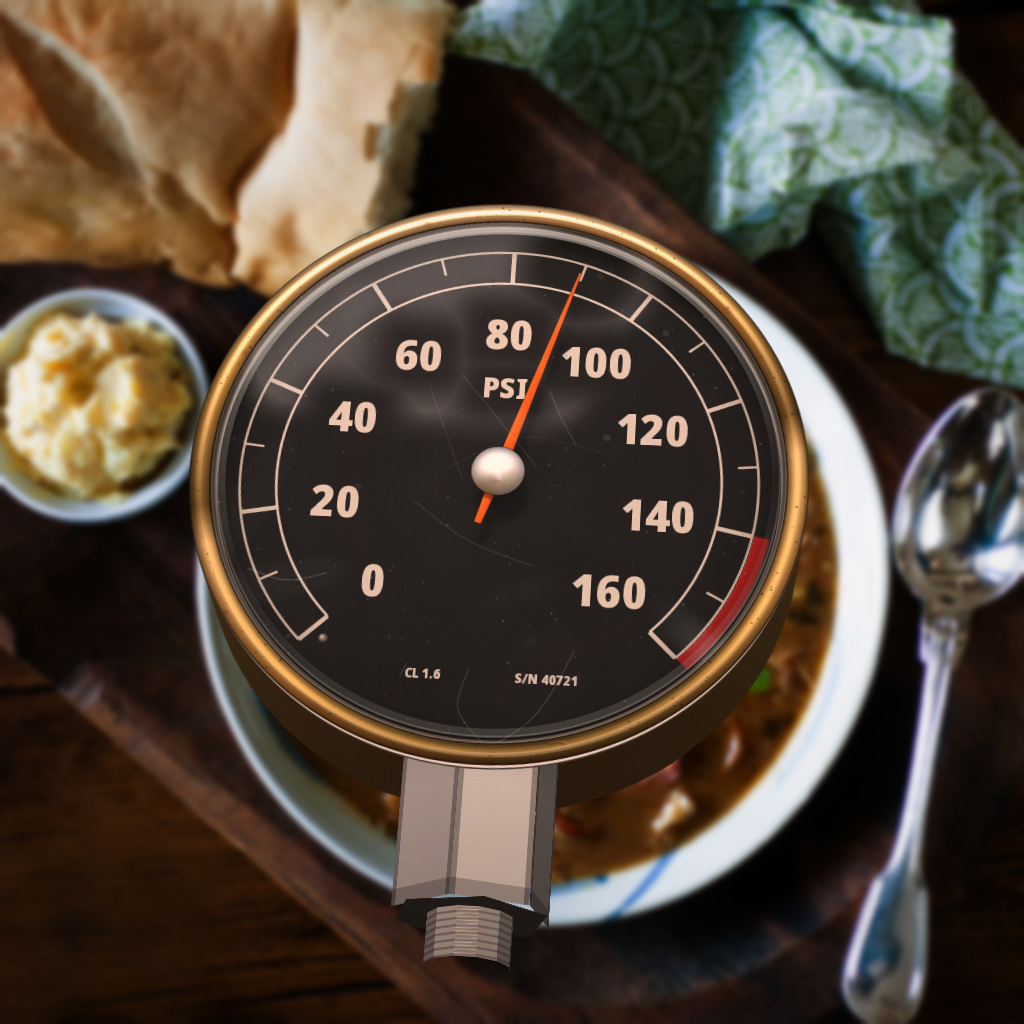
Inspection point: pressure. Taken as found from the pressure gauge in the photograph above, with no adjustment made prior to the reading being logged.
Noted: 90 psi
